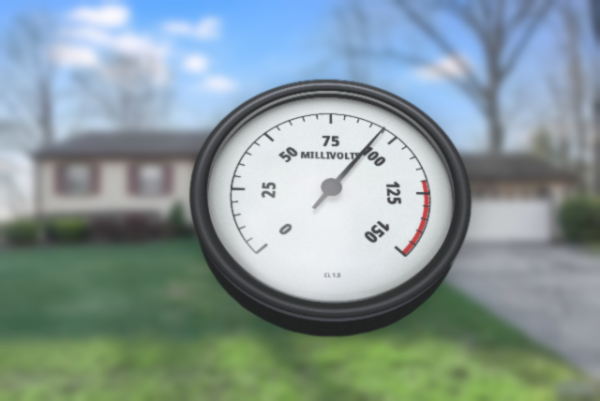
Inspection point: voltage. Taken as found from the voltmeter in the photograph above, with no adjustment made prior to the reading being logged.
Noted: 95 mV
